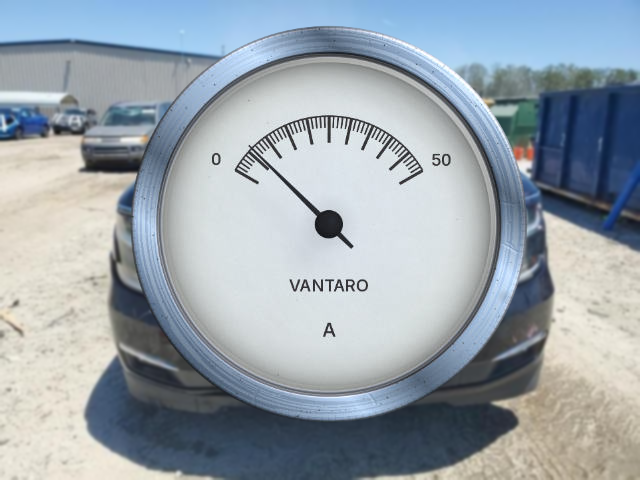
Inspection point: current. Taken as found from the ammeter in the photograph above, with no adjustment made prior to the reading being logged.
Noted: 6 A
